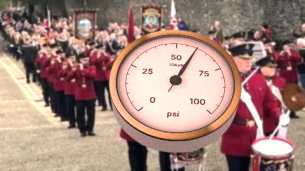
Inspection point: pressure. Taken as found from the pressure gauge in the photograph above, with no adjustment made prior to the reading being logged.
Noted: 60 psi
